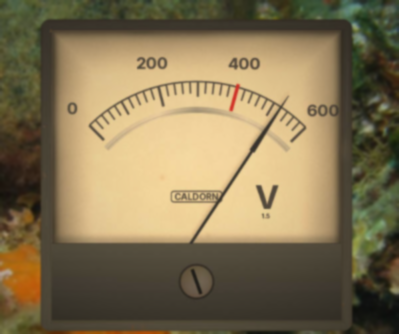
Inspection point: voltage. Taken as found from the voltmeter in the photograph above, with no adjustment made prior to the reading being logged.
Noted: 520 V
